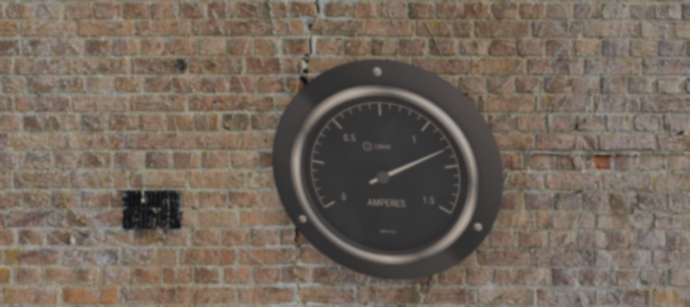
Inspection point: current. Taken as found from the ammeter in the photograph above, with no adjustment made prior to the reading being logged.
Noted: 1.15 A
